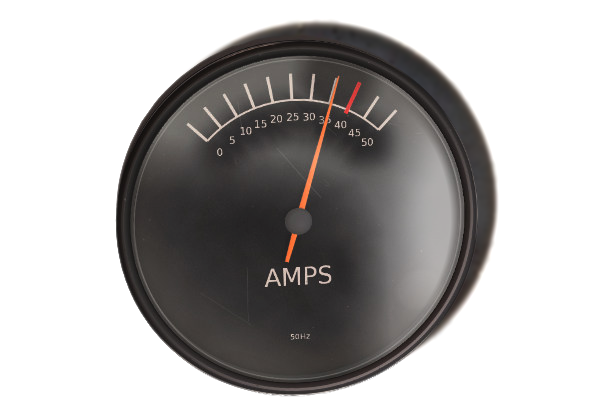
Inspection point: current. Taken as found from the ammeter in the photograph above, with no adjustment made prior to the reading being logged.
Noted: 35 A
